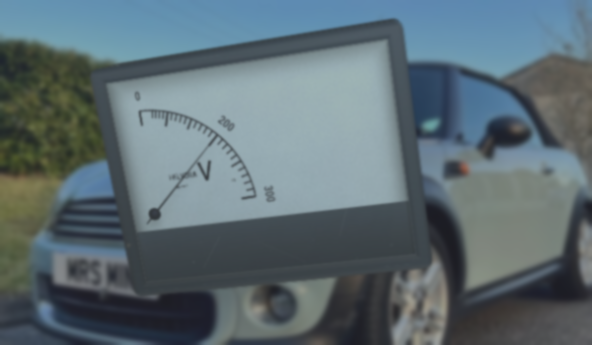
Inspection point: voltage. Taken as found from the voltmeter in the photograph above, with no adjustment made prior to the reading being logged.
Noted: 200 V
